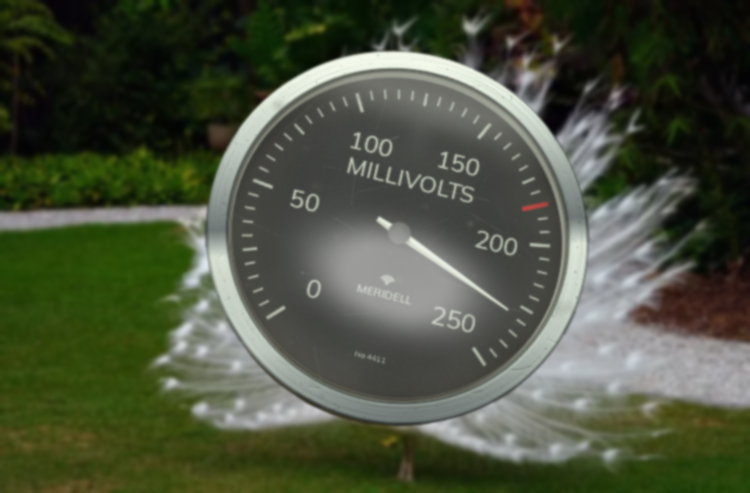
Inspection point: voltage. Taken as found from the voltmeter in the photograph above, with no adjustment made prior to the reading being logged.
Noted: 230 mV
